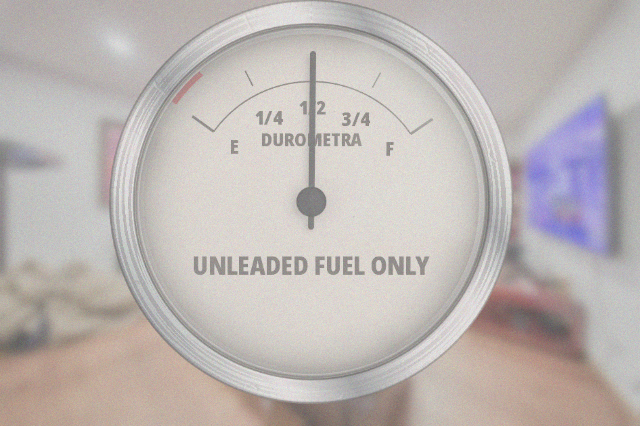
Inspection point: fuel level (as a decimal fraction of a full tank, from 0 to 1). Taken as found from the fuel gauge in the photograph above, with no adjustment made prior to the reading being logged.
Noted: 0.5
